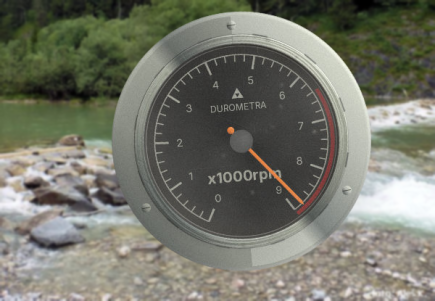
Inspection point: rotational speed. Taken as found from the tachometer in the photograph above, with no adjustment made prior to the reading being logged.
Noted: 8800 rpm
